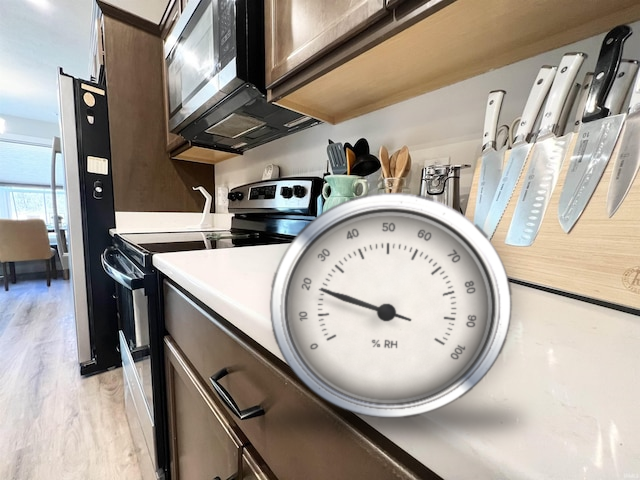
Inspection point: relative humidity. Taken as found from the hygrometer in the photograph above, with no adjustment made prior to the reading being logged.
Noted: 20 %
